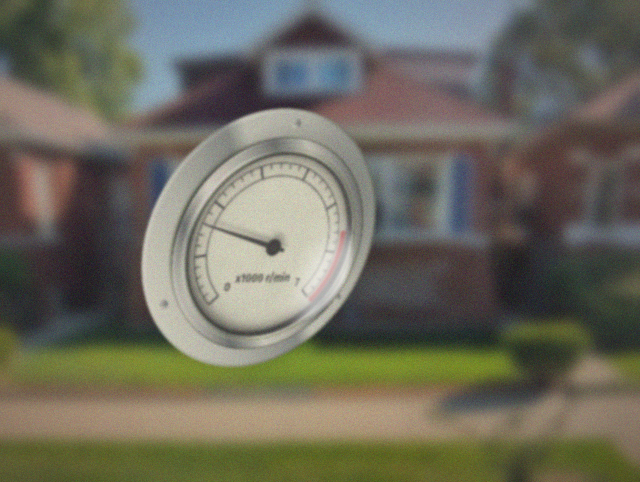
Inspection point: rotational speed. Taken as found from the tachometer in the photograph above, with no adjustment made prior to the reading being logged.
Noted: 1600 rpm
